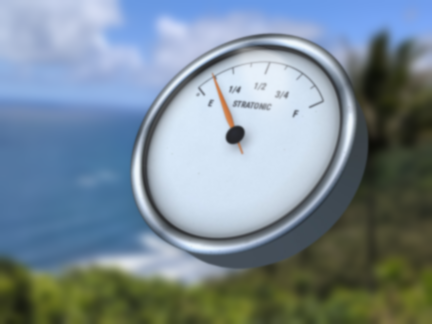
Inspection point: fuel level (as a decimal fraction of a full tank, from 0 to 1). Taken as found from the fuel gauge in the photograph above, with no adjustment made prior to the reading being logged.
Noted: 0.125
